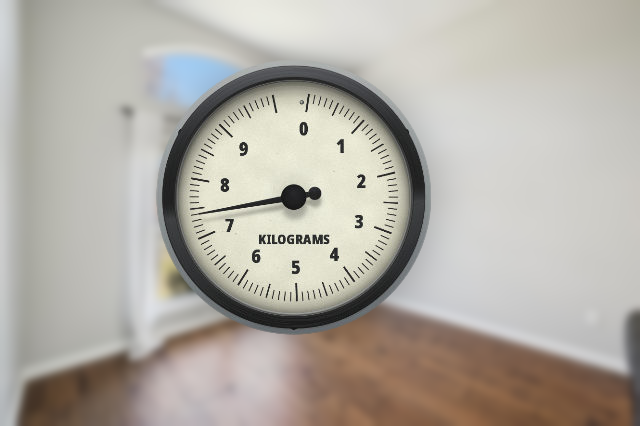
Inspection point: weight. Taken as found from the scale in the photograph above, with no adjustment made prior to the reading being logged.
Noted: 7.4 kg
